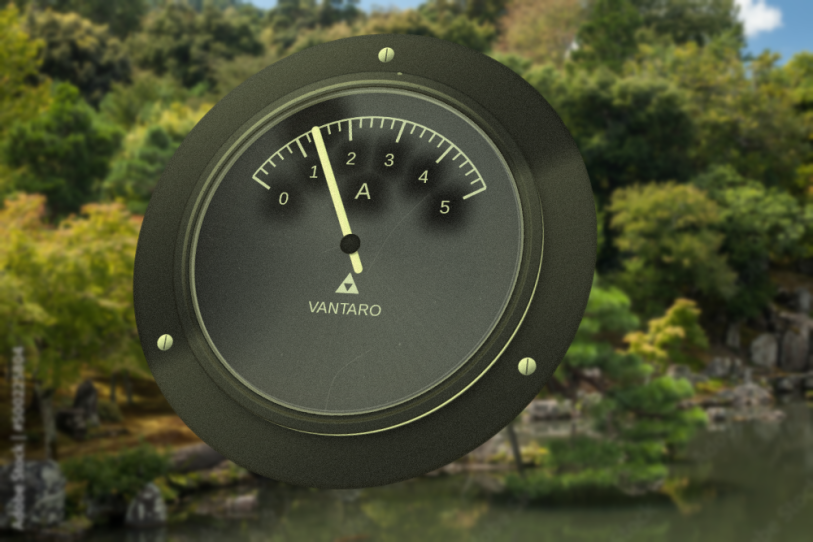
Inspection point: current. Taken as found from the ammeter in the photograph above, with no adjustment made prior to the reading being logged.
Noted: 1.4 A
